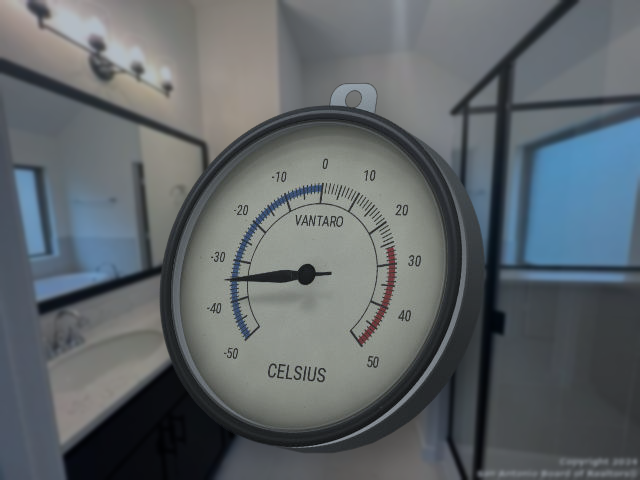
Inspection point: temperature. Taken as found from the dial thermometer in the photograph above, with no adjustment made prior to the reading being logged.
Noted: -35 °C
